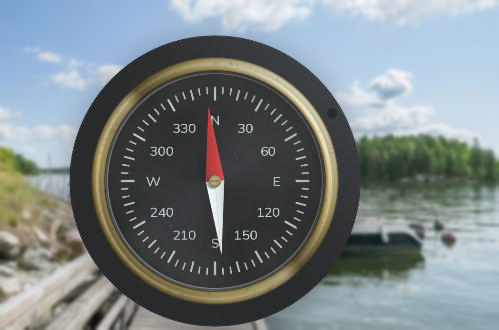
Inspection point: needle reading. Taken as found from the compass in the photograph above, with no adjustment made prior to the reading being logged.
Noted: 355 °
